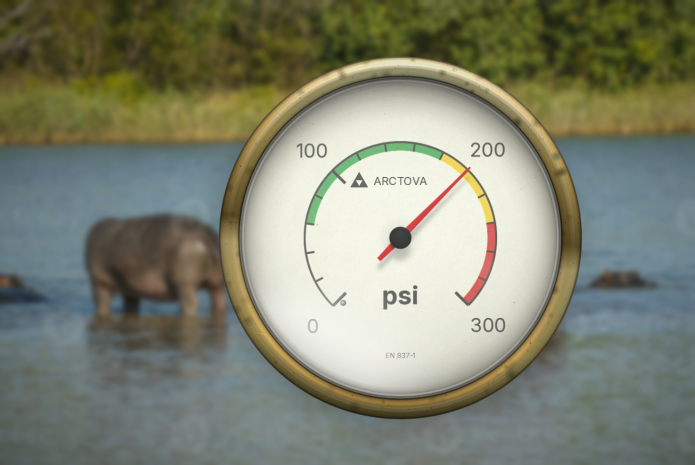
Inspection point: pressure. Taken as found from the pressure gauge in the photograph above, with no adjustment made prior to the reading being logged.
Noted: 200 psi
